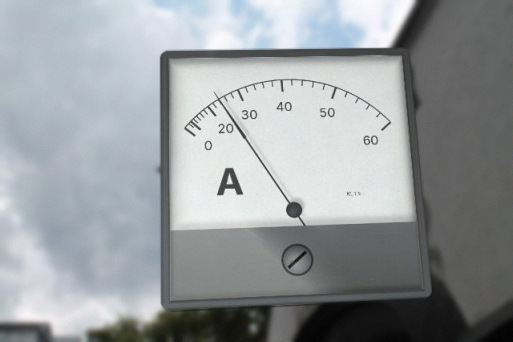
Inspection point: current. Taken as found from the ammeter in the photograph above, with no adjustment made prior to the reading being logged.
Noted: 24 A
